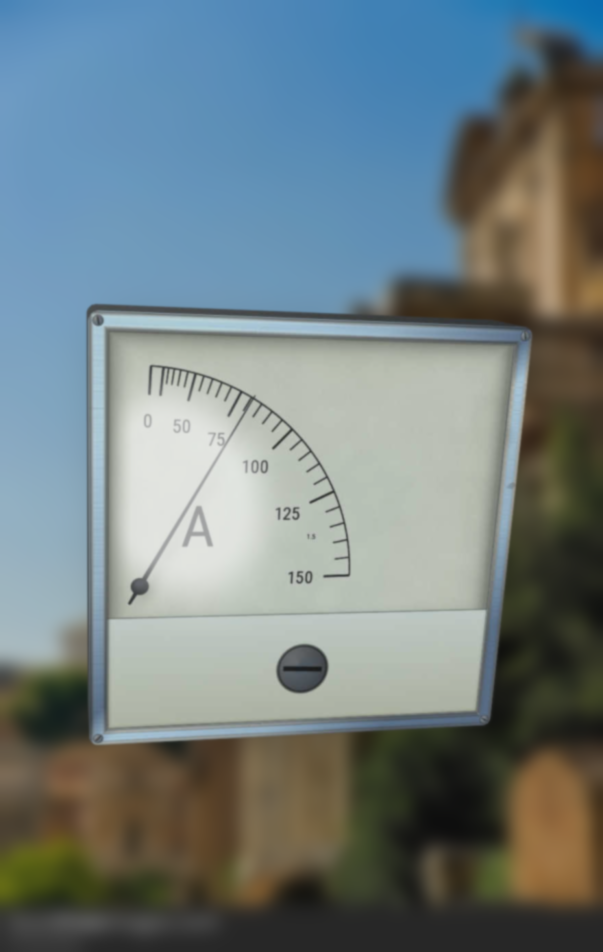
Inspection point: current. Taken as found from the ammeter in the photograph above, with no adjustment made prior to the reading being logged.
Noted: 80 A
